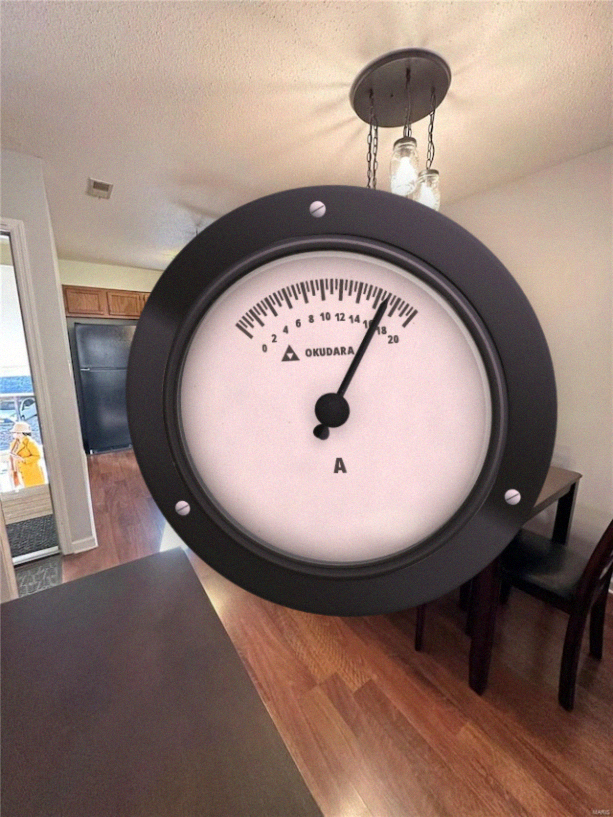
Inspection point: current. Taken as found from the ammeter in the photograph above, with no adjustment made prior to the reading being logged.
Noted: 17 A
